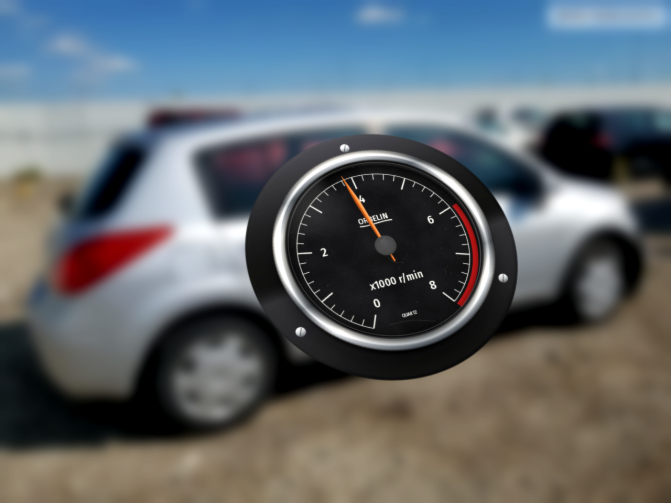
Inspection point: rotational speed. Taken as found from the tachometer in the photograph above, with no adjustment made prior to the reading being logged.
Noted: 3800 rpm
